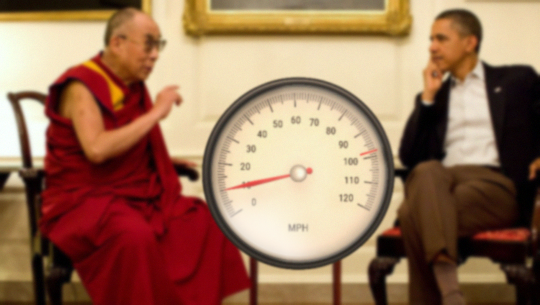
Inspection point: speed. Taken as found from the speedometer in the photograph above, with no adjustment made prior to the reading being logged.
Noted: 10 mph
